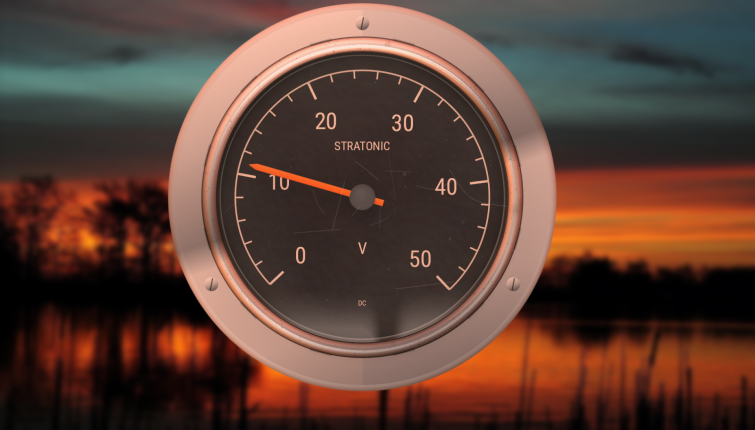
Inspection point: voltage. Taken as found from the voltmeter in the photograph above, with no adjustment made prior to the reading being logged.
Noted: 11 V
